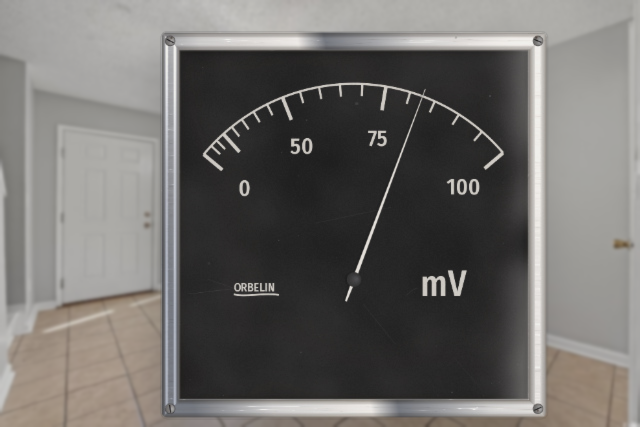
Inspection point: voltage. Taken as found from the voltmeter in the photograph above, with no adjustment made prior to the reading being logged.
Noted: 82.5 mV
